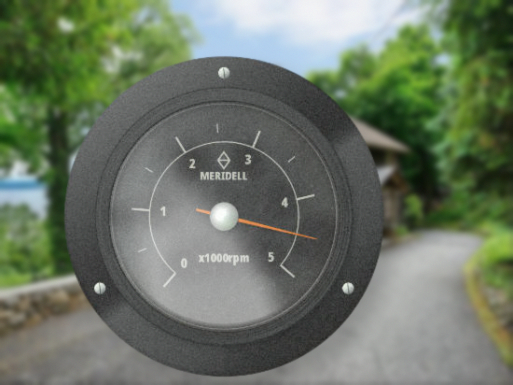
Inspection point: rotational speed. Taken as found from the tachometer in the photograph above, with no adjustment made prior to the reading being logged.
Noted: 4500 rpm
